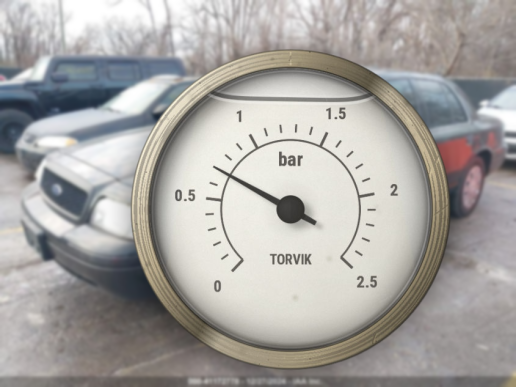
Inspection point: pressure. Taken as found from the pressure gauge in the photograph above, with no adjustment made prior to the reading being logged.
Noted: 0.7 bar
